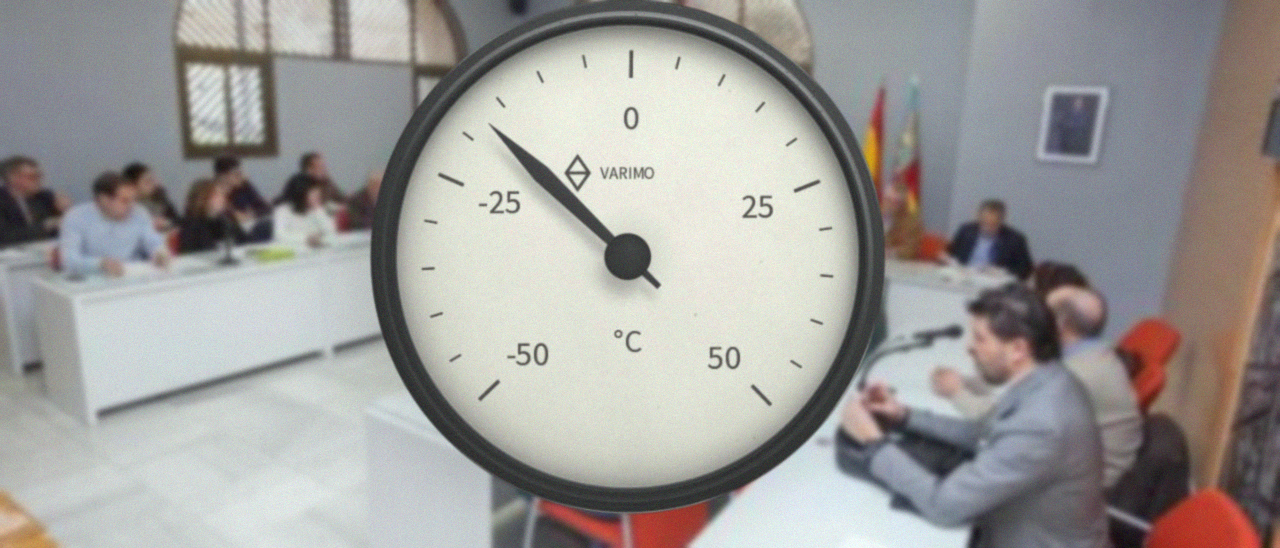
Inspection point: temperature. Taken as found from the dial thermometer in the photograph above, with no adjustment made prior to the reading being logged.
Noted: -17.5 °C
